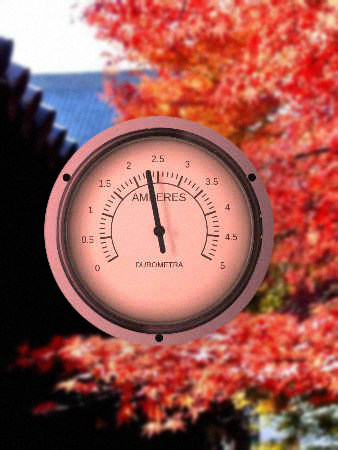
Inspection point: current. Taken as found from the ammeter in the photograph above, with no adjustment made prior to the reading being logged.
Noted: 2.3 A
